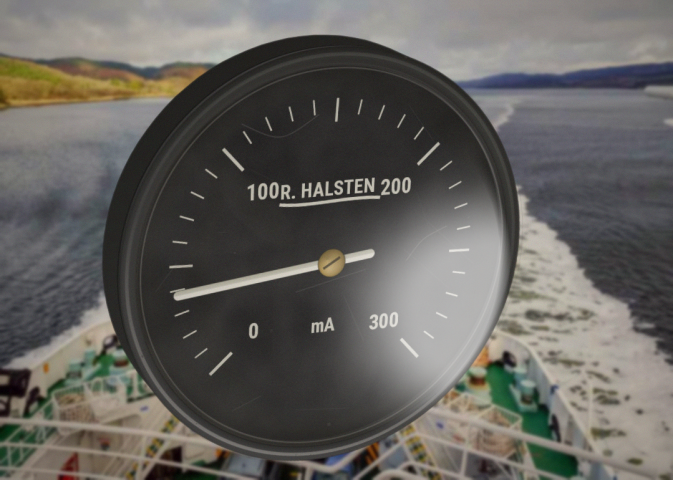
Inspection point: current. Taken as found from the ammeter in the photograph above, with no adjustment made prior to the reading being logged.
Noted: 40 mA
